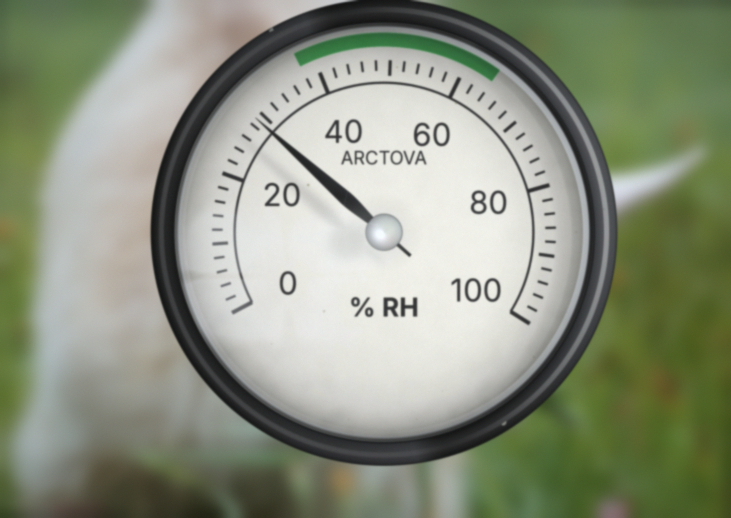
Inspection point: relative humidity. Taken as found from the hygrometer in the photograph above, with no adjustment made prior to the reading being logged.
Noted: 29 %
